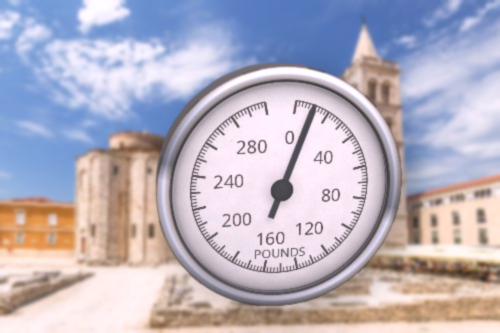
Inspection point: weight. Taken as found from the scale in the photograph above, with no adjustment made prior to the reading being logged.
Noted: 10 lb
